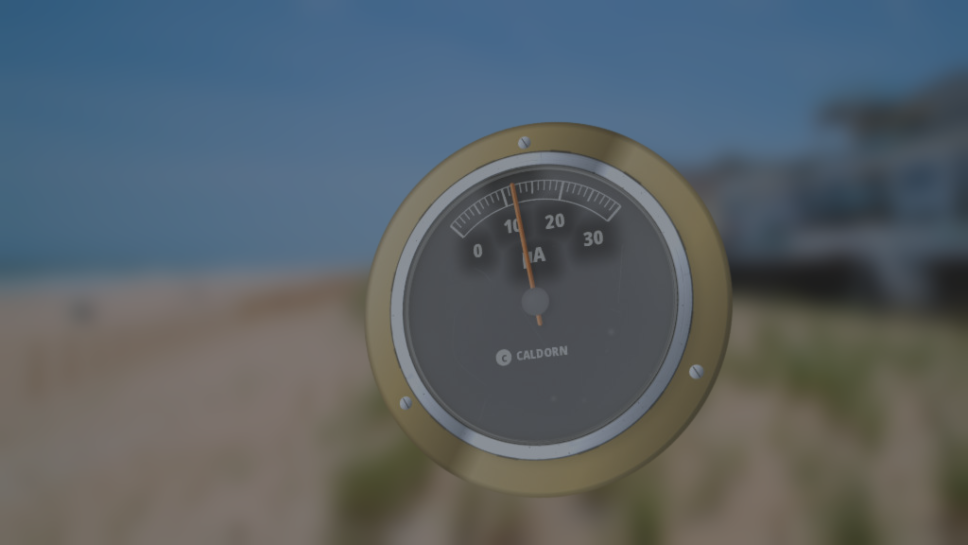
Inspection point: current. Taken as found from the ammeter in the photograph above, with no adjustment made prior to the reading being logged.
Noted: 12 µA
